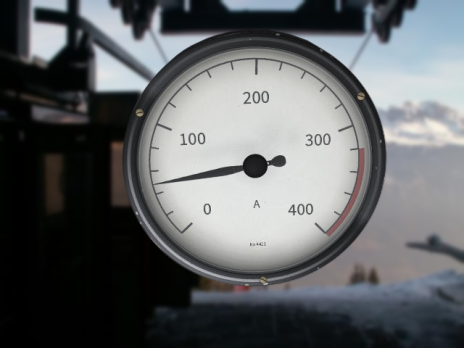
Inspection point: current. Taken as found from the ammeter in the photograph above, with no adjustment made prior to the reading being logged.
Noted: 50 A
